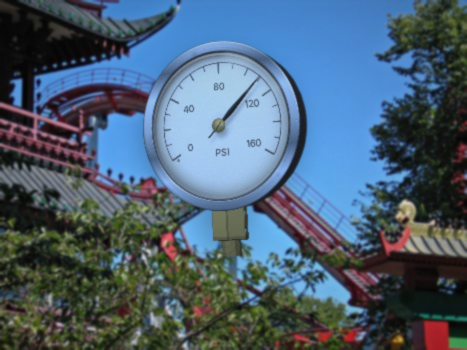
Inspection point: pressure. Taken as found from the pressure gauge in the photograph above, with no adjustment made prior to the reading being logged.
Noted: 110 psi
